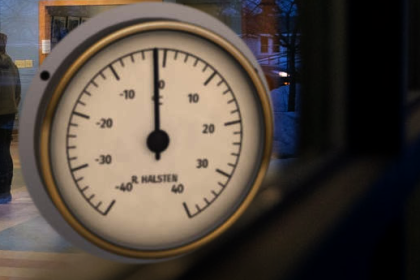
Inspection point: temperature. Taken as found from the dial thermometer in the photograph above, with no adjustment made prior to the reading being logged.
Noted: -2 °C
